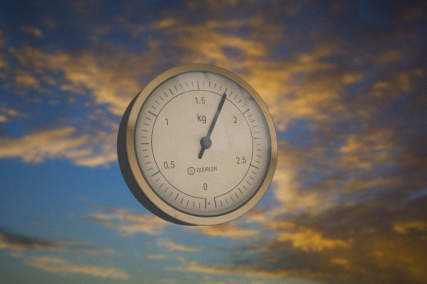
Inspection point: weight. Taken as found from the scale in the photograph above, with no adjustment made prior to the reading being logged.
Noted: 1.75 kg
